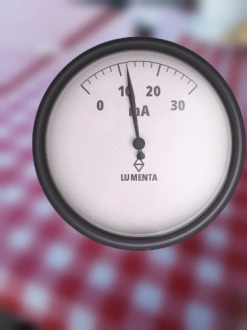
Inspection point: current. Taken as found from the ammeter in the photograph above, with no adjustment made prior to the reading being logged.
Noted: 12 mA
